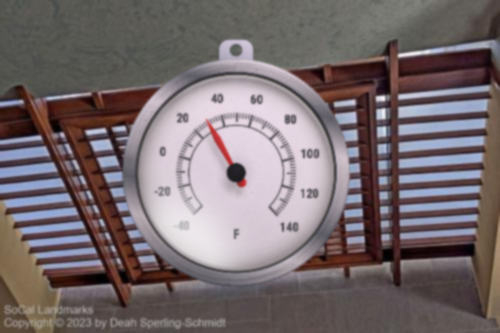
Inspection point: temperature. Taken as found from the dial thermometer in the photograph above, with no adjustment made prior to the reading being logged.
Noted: 30 °F
